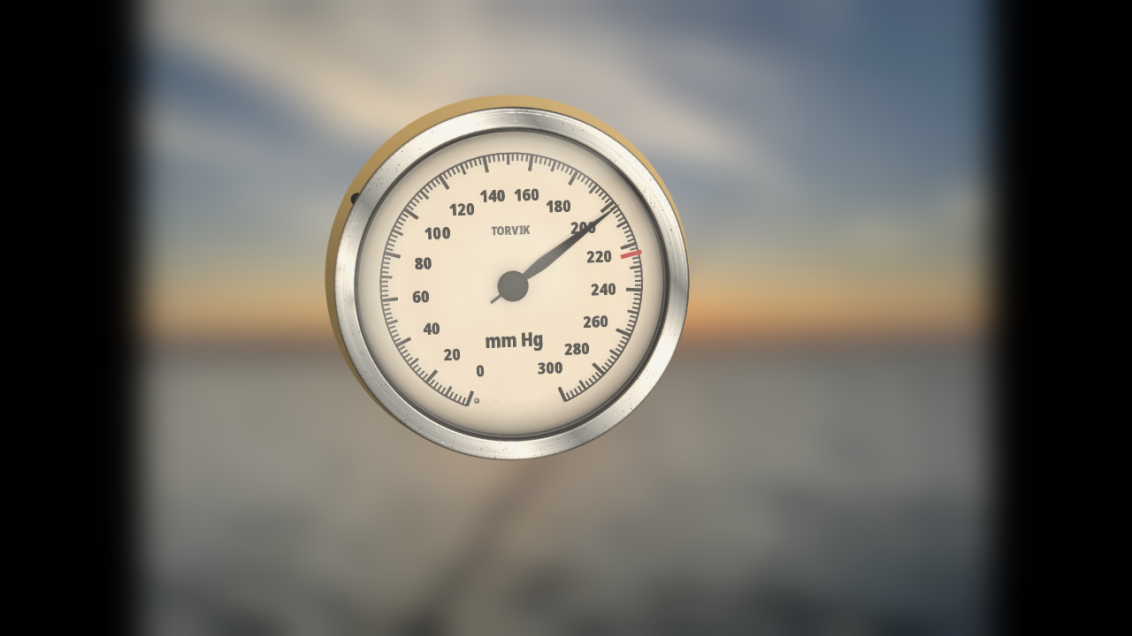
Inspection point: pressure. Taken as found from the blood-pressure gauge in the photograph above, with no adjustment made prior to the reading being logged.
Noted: 202 mmHg
